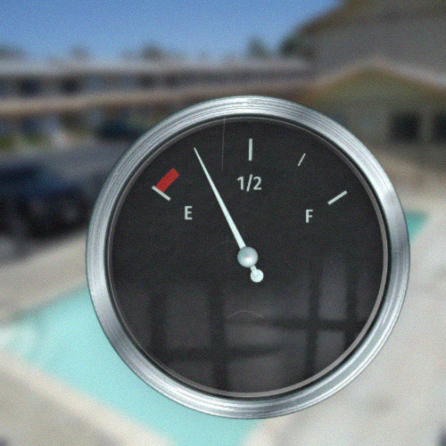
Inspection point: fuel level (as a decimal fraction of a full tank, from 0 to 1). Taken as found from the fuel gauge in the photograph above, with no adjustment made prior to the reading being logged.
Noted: 0.25
